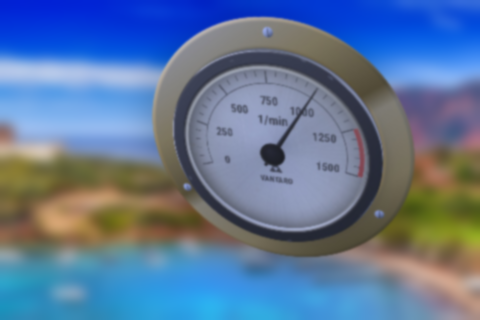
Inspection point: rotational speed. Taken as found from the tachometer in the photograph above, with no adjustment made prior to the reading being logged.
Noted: 1000 rpm
